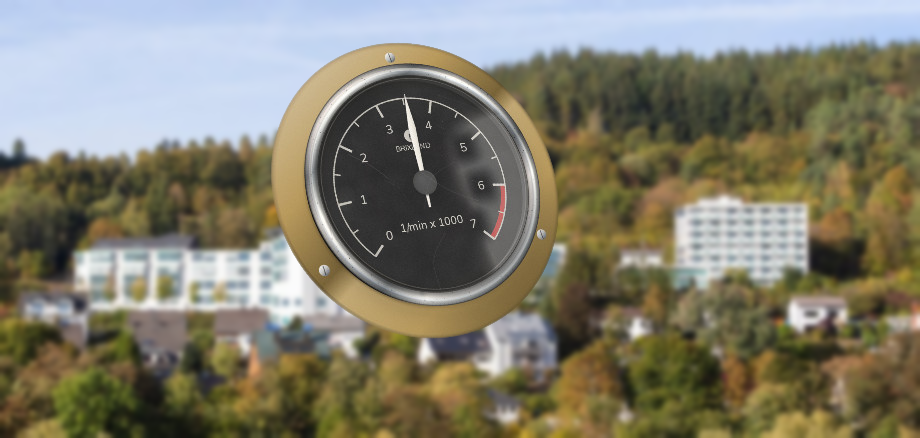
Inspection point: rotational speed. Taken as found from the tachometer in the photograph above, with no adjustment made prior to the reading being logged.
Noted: 3500 rpm
